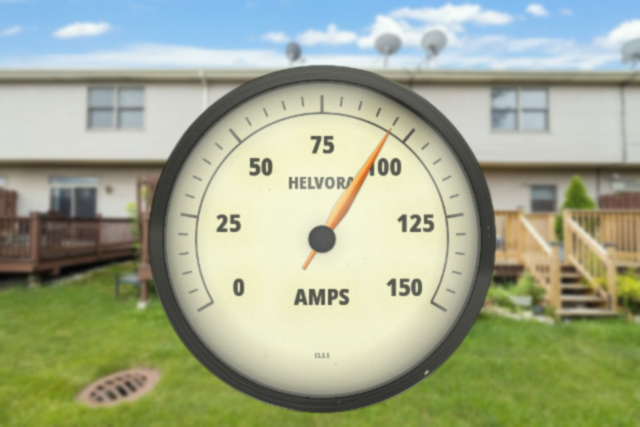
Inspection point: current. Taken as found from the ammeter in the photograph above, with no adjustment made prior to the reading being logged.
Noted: 95 A
